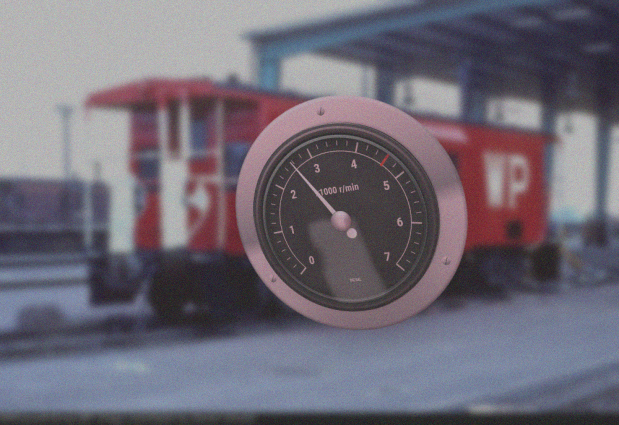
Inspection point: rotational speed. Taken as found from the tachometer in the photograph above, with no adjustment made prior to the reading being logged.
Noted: 2600 rpm
